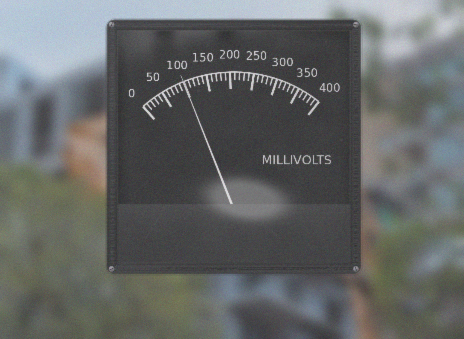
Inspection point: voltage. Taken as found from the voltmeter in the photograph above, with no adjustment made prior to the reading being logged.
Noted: 100 mV
